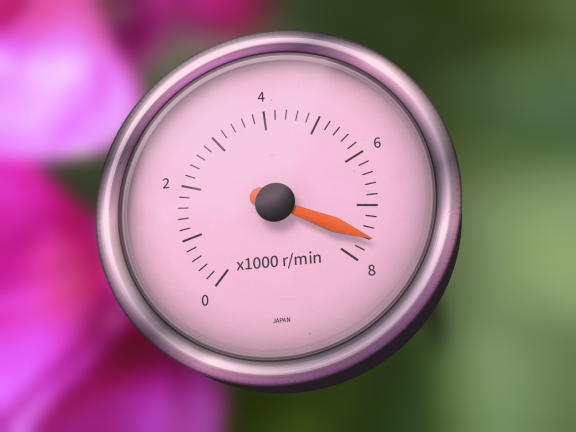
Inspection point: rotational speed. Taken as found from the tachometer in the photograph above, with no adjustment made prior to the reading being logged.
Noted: 7600 rpm
